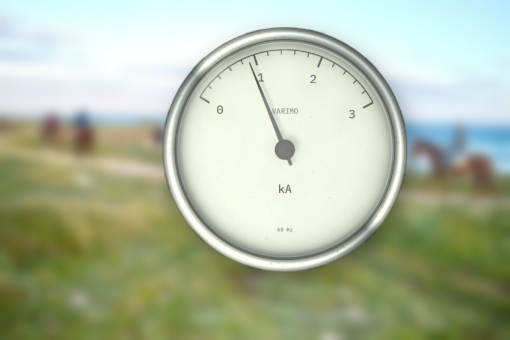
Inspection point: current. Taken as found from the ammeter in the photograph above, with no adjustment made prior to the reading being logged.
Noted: 0.9 kA
